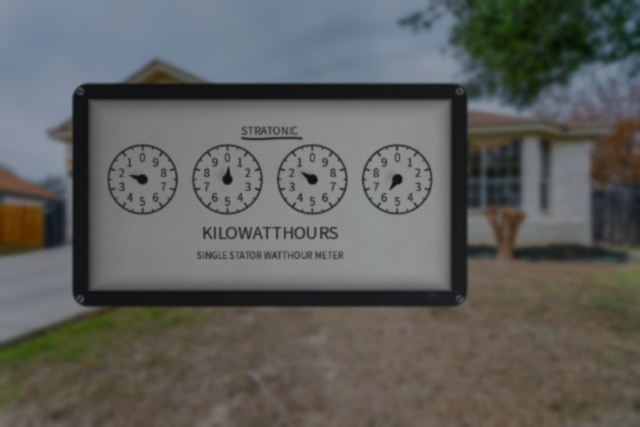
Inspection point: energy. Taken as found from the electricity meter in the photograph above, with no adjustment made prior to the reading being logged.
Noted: 2016 kWh
